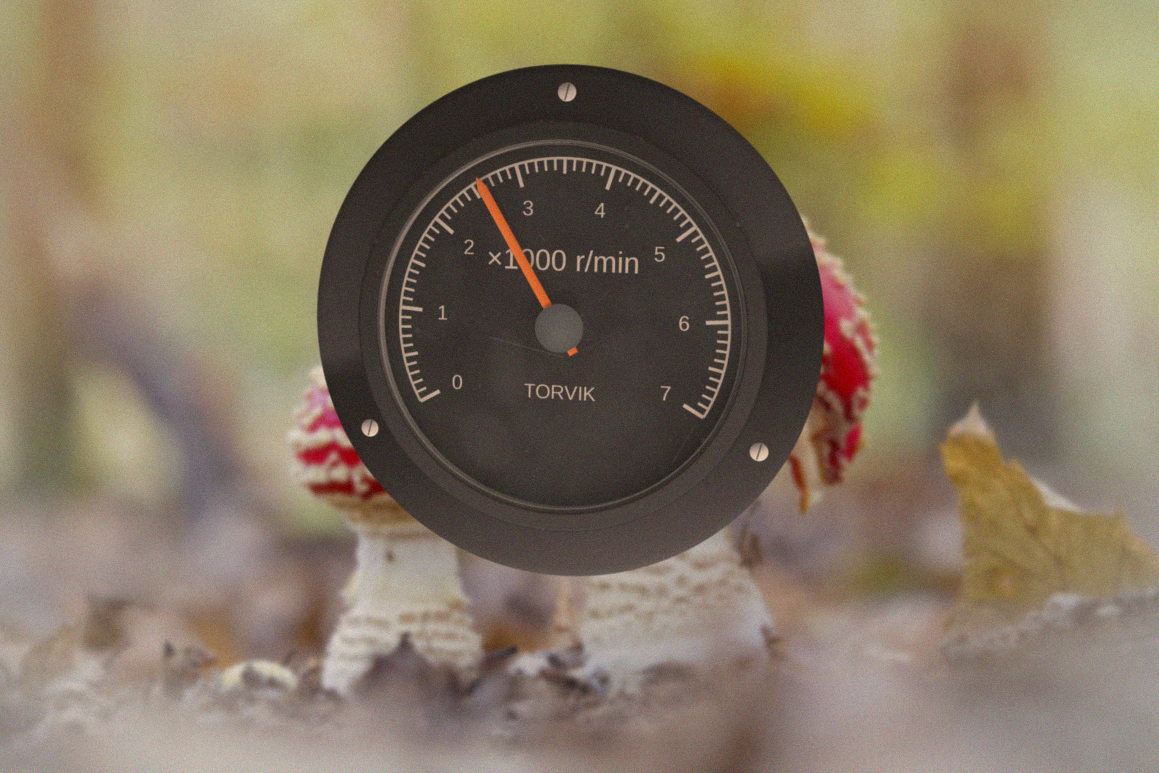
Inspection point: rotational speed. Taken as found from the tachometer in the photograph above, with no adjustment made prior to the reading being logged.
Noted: 2600 rpm
